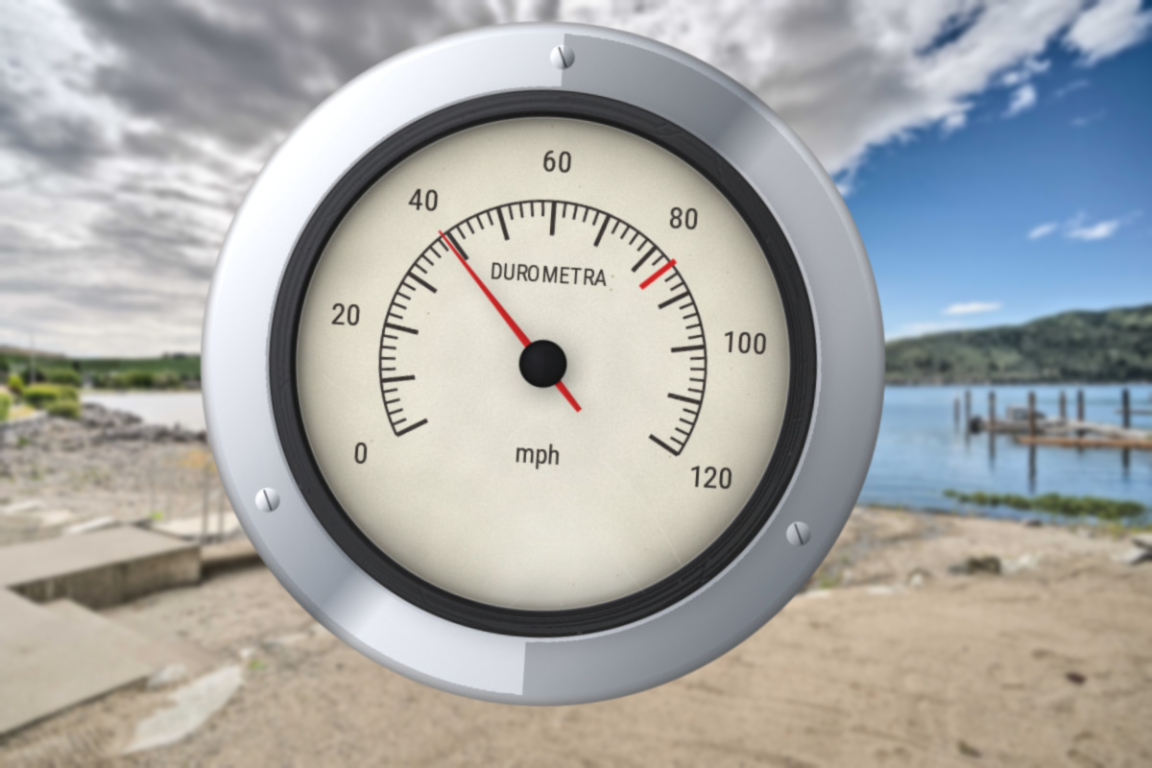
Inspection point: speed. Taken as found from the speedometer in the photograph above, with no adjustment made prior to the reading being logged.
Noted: 39 mph
